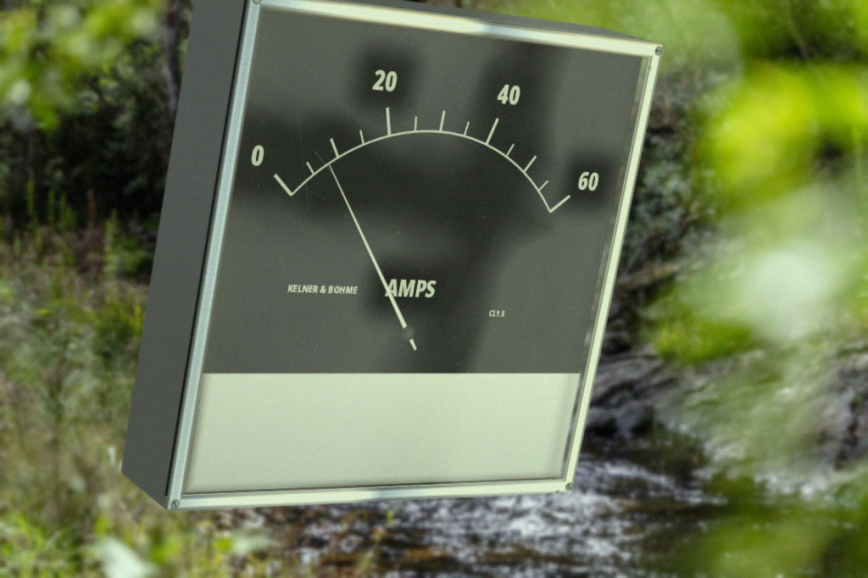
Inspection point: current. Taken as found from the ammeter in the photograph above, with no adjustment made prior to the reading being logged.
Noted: 7.5 A
